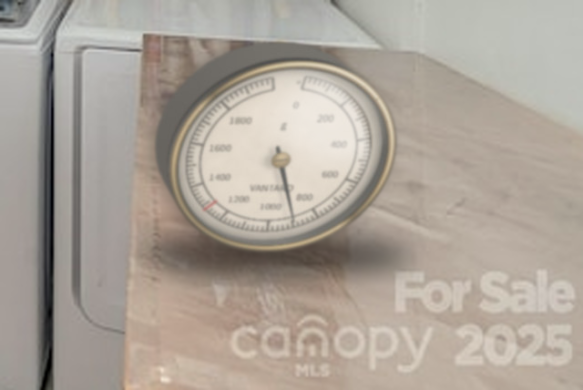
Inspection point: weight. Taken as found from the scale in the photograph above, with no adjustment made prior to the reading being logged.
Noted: 900 g
